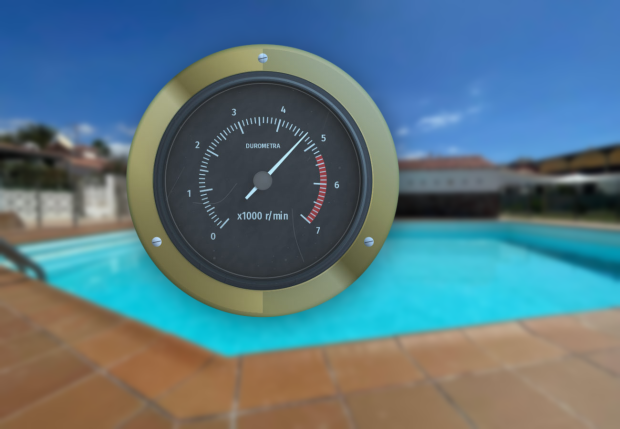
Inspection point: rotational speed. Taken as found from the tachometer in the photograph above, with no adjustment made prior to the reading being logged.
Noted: 4700 rpm
